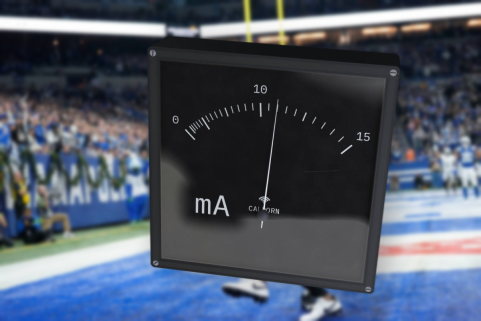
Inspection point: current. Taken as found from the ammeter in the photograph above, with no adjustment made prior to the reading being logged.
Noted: 11 mA
